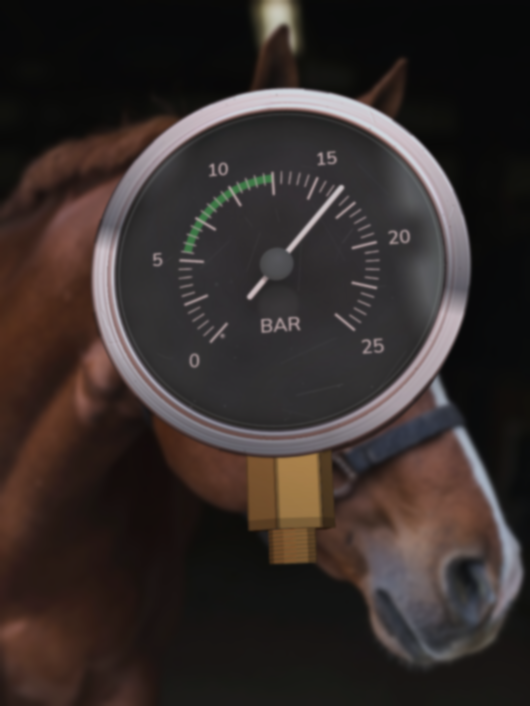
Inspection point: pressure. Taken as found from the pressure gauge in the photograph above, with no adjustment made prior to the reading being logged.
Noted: 16.5 bar
